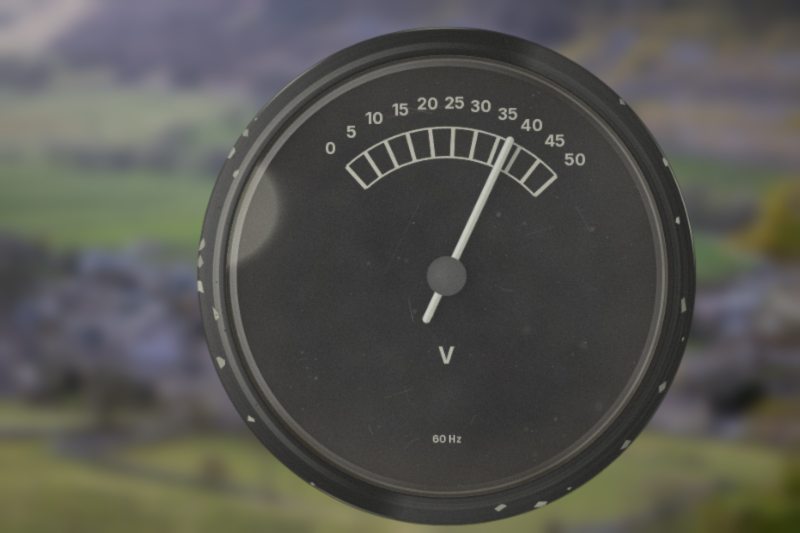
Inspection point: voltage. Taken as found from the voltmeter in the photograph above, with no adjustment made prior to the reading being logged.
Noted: 37.5 V
